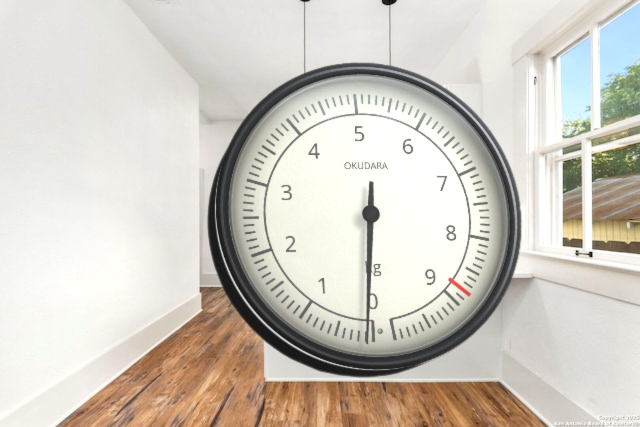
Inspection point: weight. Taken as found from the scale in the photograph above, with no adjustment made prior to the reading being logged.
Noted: 0.1 kg
